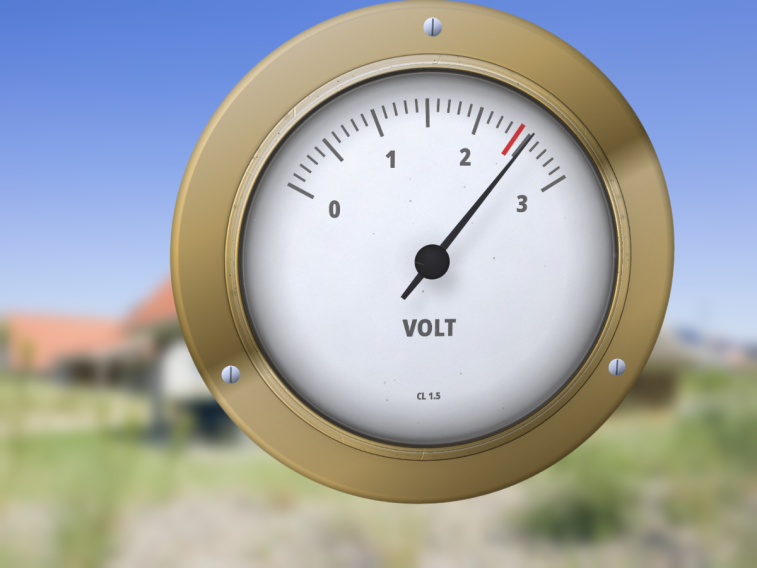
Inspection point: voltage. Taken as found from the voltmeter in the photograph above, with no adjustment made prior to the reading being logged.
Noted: 2.5 V
